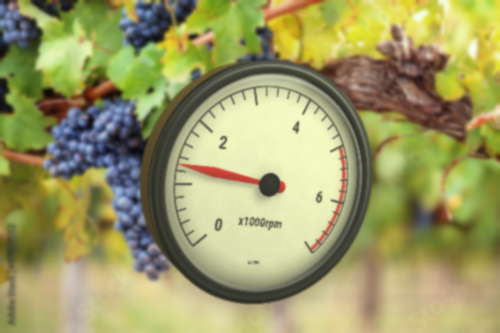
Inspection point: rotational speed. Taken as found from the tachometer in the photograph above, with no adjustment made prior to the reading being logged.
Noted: 1300 rpm
